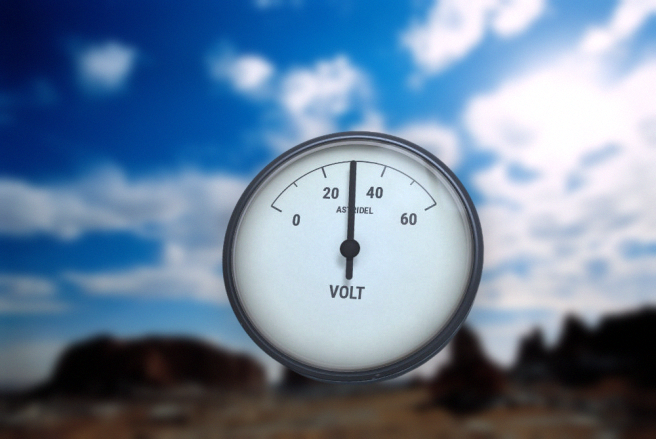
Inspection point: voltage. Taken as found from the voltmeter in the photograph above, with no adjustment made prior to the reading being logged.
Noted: 30 V
